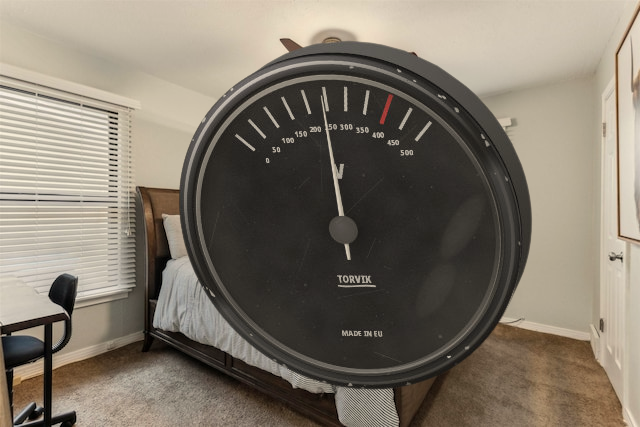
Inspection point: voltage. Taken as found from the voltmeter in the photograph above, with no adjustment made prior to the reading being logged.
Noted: 250 V
